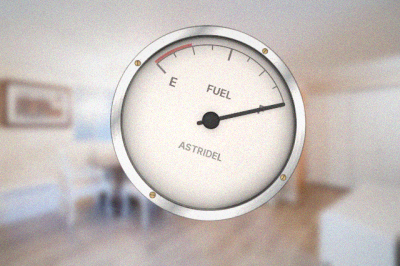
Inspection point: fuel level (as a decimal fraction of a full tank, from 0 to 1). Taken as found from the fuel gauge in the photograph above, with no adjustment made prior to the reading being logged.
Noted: 1
